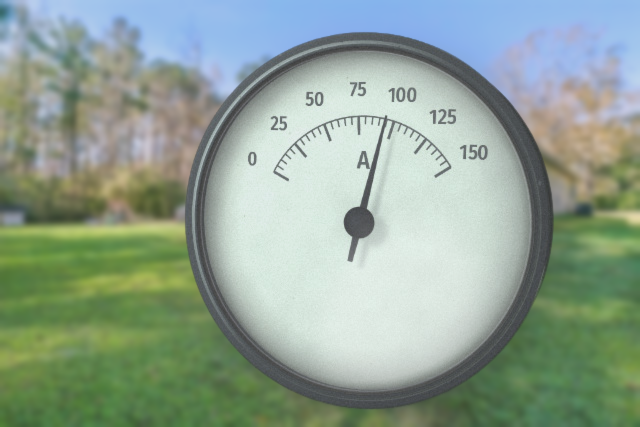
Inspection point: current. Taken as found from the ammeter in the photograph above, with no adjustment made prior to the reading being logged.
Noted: 95 A
